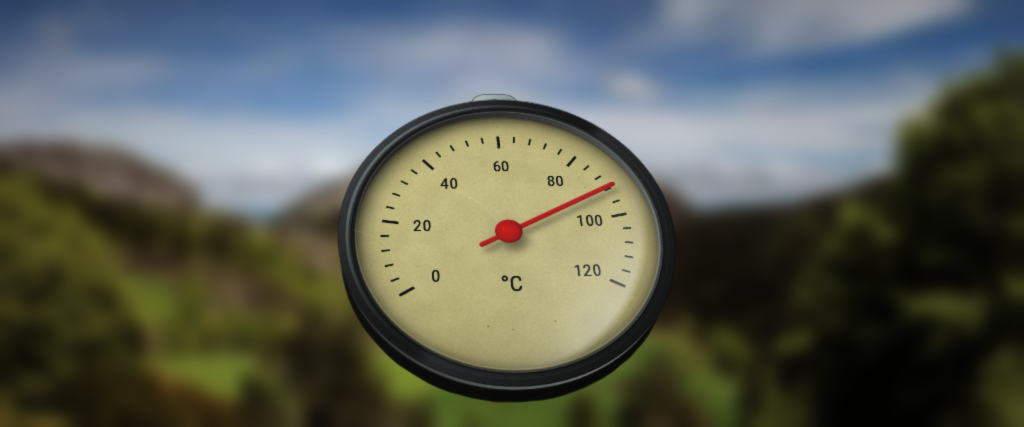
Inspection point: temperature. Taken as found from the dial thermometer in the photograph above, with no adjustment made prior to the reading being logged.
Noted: 92 °C
